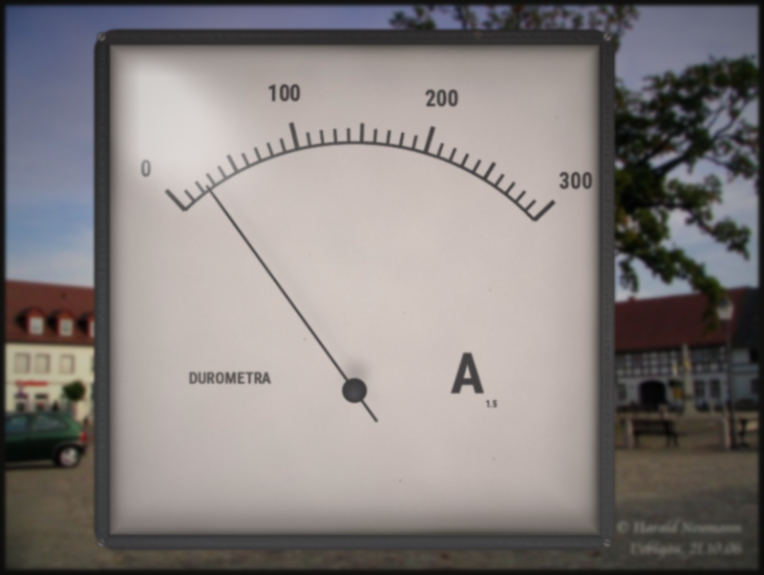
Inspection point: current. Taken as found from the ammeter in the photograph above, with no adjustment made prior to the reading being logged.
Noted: 25 A
